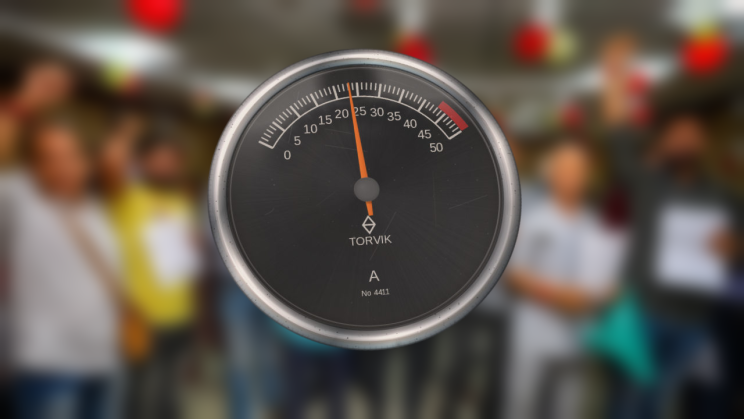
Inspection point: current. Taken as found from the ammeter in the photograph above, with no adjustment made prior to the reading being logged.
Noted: 23 A
